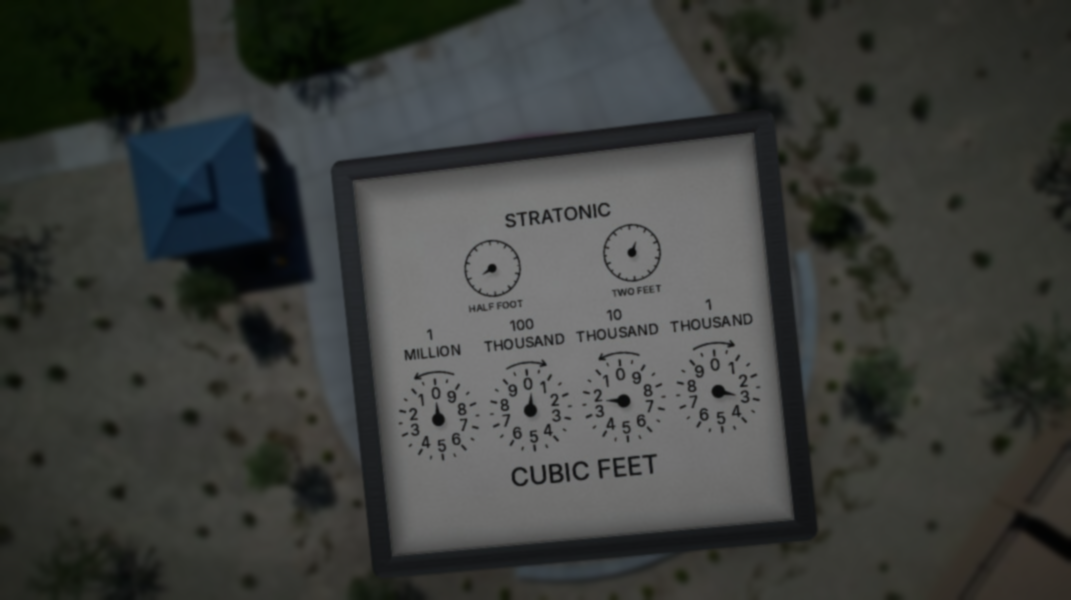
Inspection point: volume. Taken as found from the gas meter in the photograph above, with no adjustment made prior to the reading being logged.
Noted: 2300 ft³
